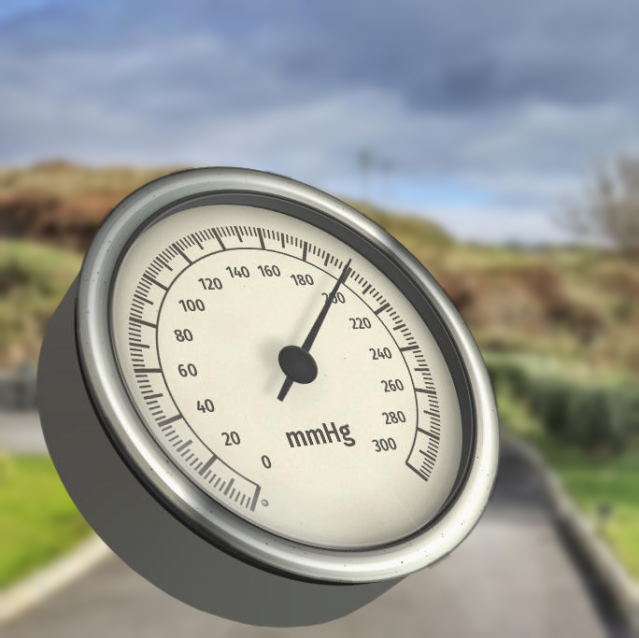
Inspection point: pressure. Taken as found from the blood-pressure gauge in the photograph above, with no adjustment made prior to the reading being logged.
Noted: 198 mmHg
